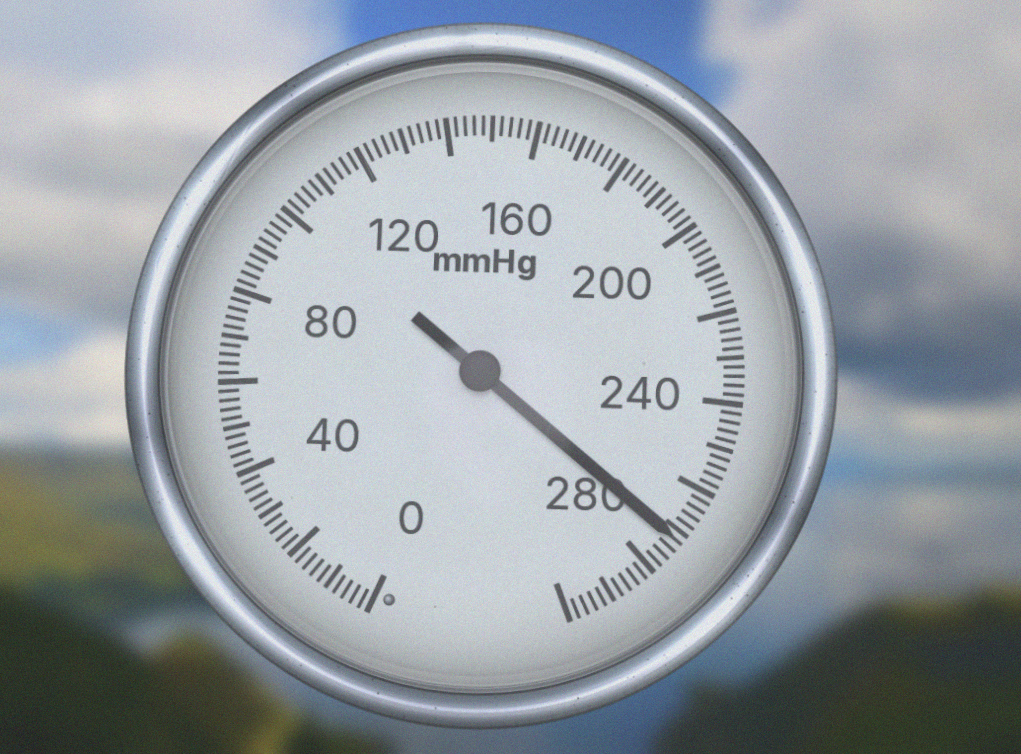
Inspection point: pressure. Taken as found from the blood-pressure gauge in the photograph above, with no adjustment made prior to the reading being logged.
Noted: 272 mmHg
